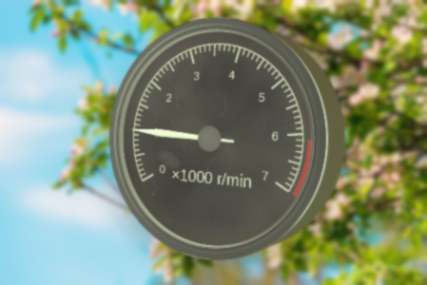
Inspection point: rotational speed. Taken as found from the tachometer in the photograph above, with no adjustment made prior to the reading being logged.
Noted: 1000 rpm
